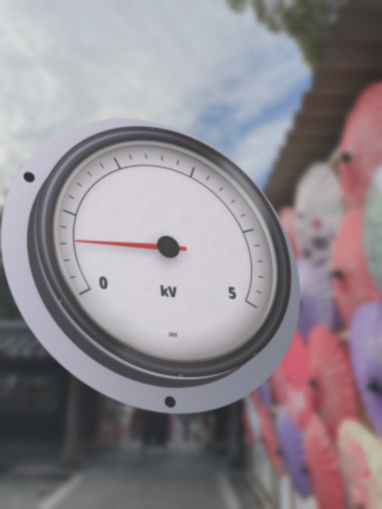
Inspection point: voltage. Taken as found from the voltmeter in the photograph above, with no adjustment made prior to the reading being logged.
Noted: 0.6 kV
